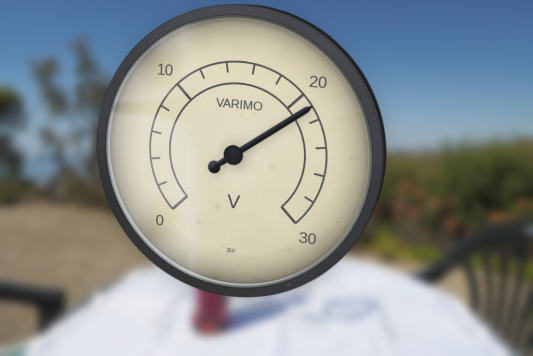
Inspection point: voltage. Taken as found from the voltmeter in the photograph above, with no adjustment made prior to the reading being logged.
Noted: 21 V
